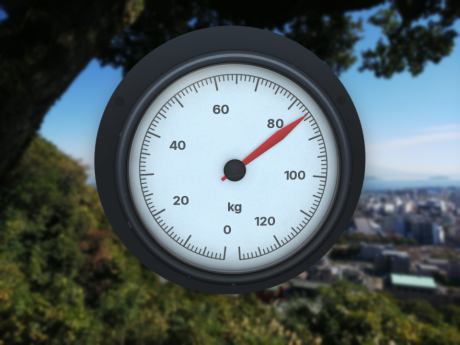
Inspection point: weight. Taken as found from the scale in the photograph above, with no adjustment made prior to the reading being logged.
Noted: 84 kg
